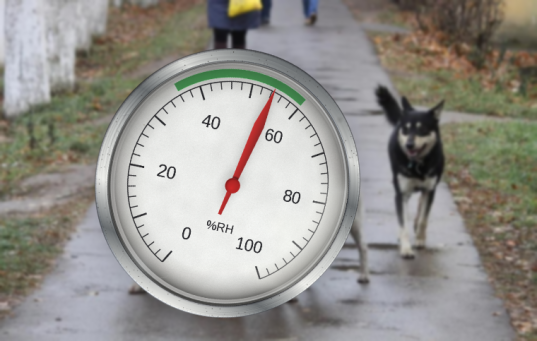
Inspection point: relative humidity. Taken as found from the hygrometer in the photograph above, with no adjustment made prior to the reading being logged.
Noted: 54 %
